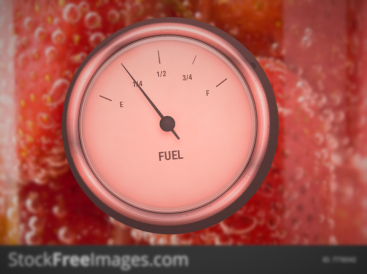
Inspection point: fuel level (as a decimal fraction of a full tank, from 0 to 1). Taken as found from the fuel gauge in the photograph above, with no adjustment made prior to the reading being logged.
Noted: 0.25
